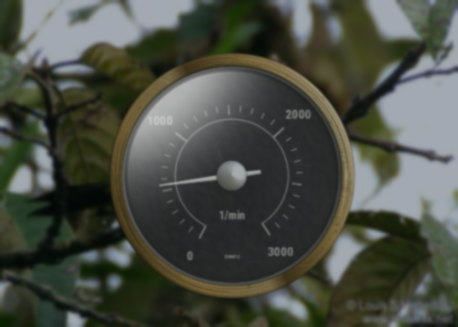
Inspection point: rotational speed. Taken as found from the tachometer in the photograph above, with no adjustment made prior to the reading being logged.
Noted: 550 rpm
